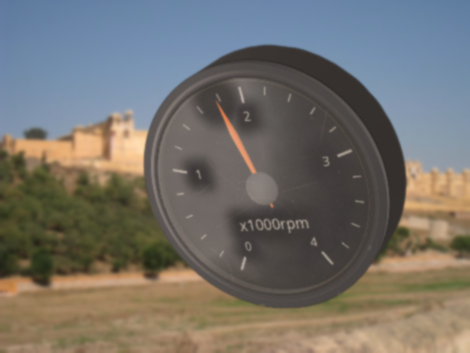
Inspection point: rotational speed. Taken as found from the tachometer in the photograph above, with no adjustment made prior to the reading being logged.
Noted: 1800 rpm
